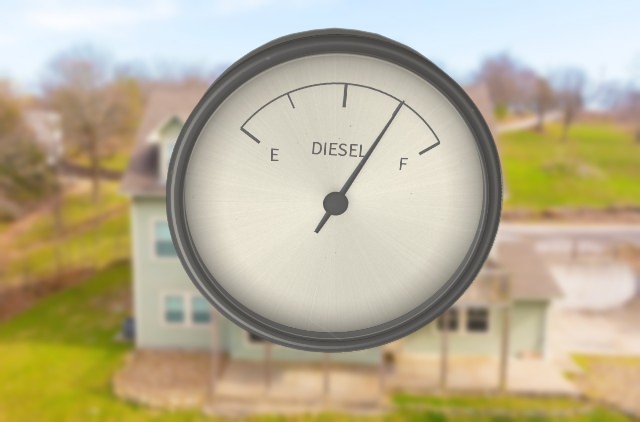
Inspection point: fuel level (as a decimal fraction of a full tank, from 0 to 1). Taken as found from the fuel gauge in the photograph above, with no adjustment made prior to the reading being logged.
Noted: 0.75
